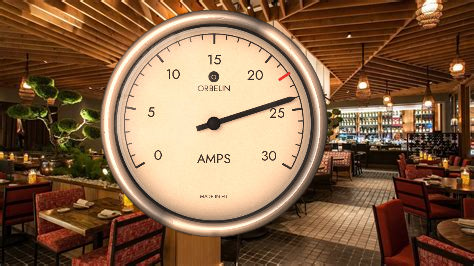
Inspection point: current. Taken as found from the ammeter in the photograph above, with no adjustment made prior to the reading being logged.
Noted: 24 A
